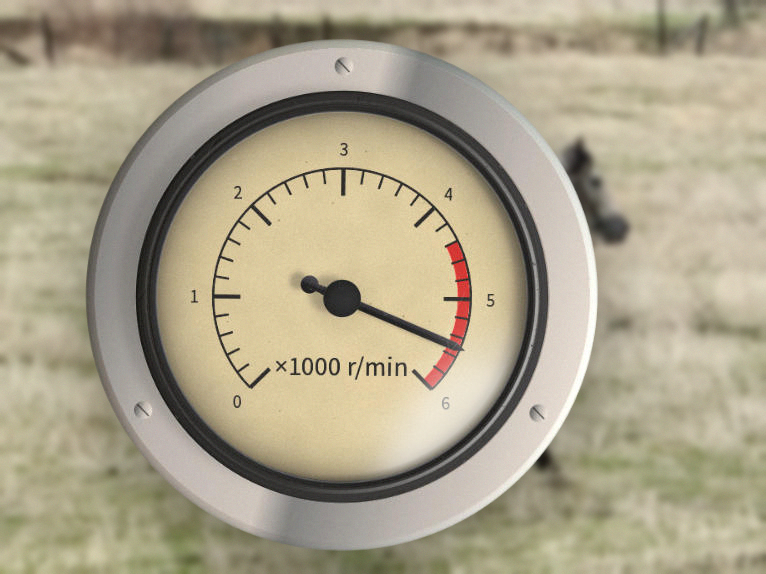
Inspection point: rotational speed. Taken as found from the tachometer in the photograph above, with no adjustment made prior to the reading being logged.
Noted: 5500 rpm
